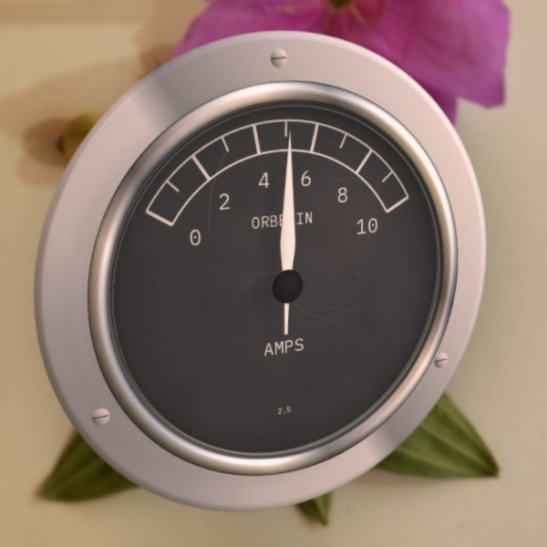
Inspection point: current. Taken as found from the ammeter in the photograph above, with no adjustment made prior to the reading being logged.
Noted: 5 A
